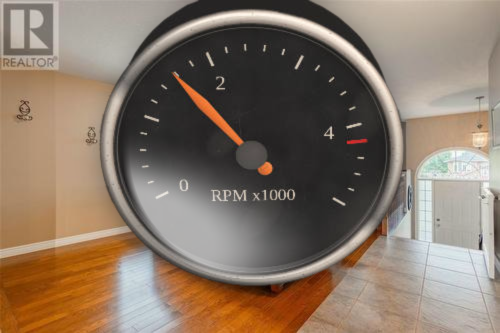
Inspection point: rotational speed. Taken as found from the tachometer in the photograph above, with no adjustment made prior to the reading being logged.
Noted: 1600 rpm
